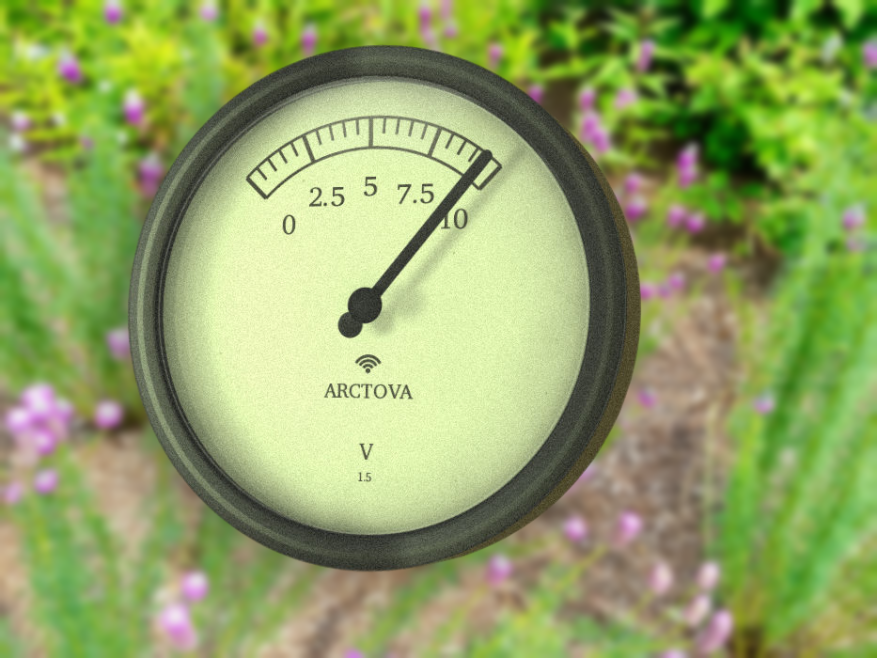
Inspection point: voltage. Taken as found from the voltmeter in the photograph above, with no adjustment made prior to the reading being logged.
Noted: 9.5 V
